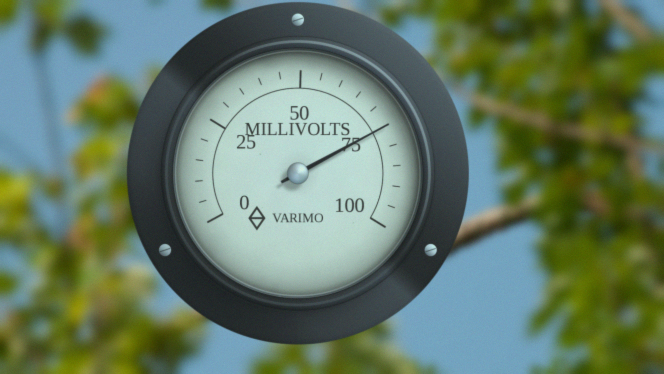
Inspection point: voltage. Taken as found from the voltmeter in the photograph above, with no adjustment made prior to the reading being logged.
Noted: 75 mV
